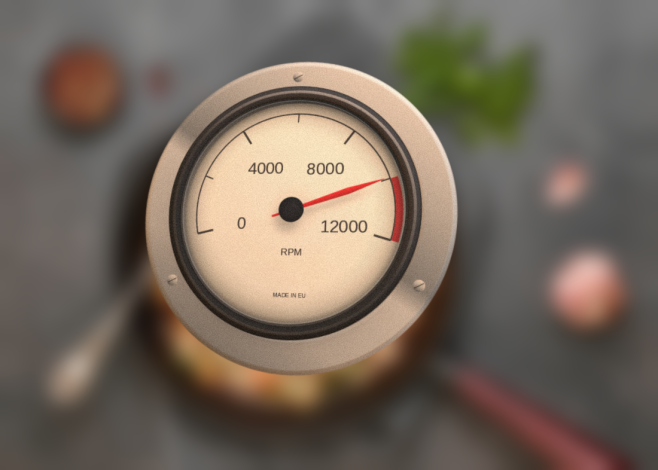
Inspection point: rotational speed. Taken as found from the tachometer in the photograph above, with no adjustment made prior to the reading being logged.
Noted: 10000 rpm
